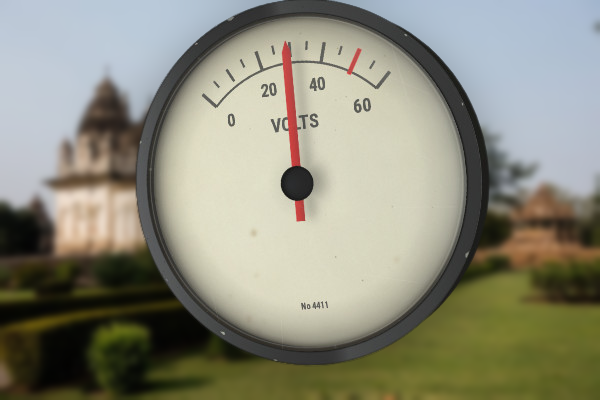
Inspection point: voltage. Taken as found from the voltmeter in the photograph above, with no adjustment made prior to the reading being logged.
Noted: 30 V
